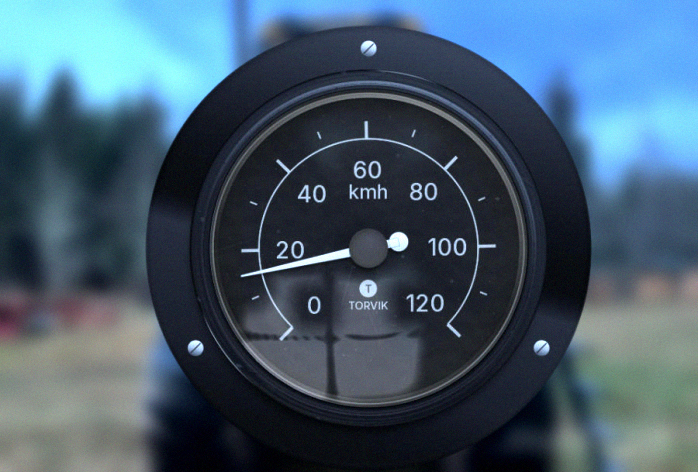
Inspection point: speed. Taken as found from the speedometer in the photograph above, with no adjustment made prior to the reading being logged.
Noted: 15 km/h
